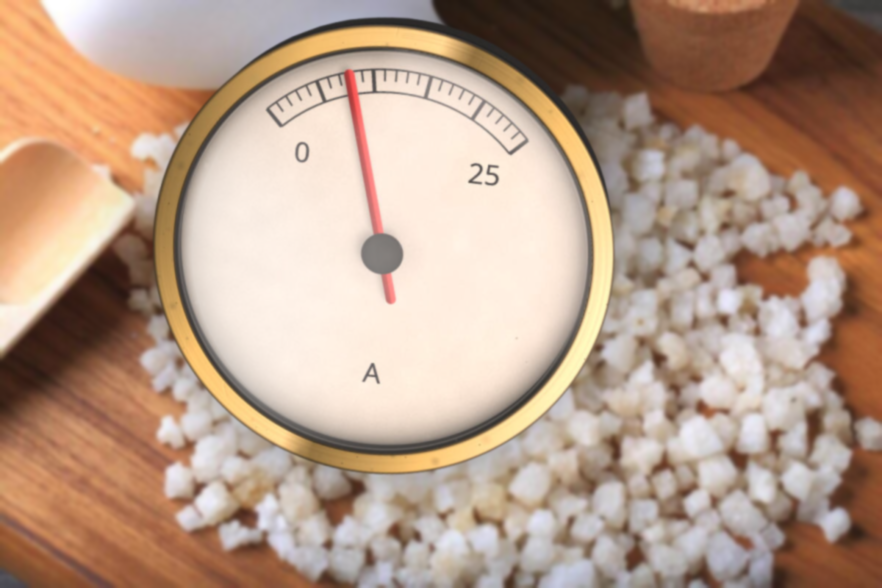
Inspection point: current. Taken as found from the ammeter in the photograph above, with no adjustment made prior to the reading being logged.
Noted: 8 A
